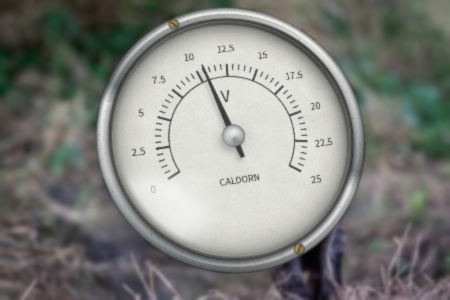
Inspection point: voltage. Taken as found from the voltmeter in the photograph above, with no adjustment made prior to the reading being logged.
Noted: 10.5 V
